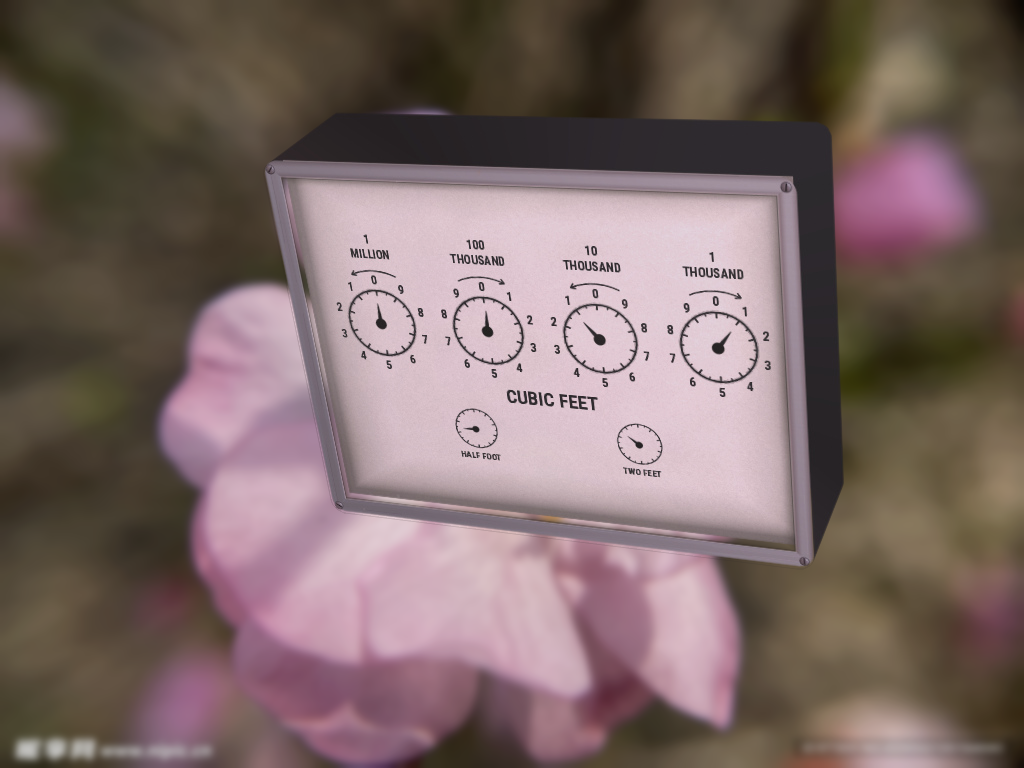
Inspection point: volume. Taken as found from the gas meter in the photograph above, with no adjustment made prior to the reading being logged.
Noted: 1100 ft³
